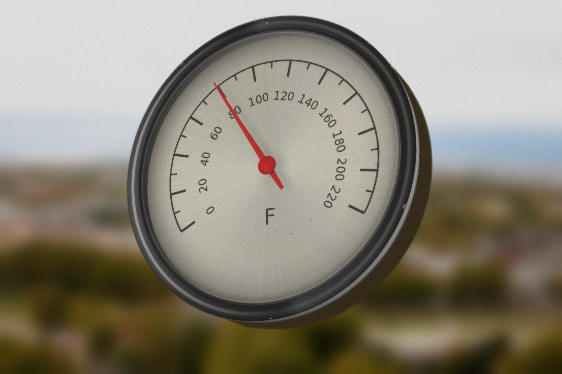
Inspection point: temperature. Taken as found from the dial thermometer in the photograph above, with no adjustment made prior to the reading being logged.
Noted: 80 °F
